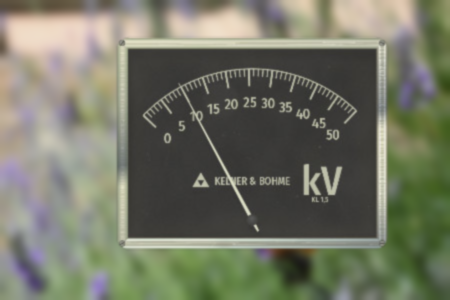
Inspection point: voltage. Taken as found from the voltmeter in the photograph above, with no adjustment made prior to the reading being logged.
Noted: 10 kV
